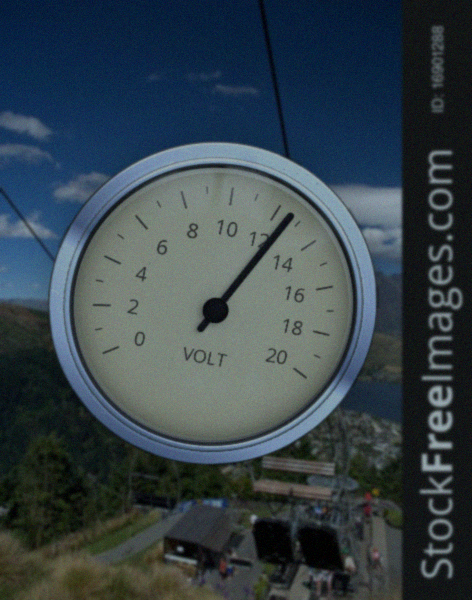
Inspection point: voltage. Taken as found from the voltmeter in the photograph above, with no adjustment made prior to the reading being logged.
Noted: 12.5 V
